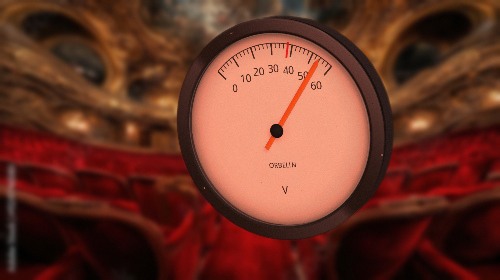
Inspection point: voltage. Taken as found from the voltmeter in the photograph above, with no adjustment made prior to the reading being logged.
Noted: 54 V
